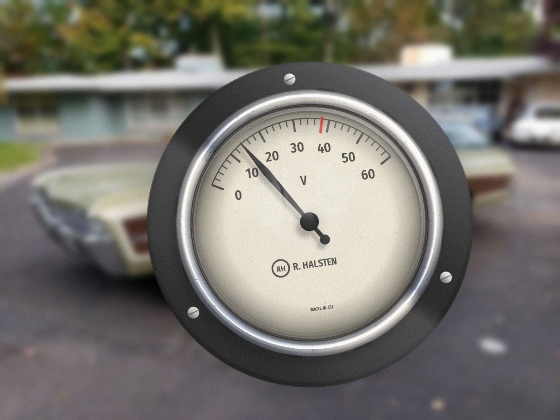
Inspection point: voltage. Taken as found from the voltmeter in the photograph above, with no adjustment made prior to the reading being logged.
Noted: 14 V
